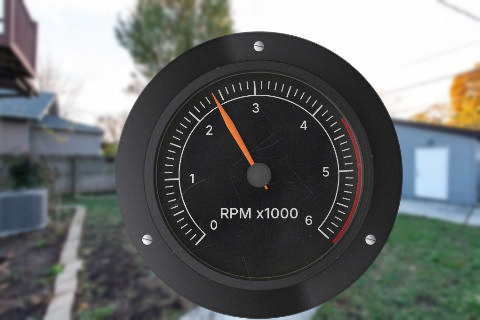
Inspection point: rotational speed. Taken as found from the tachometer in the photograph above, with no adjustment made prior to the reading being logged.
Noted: 2400 rpm
